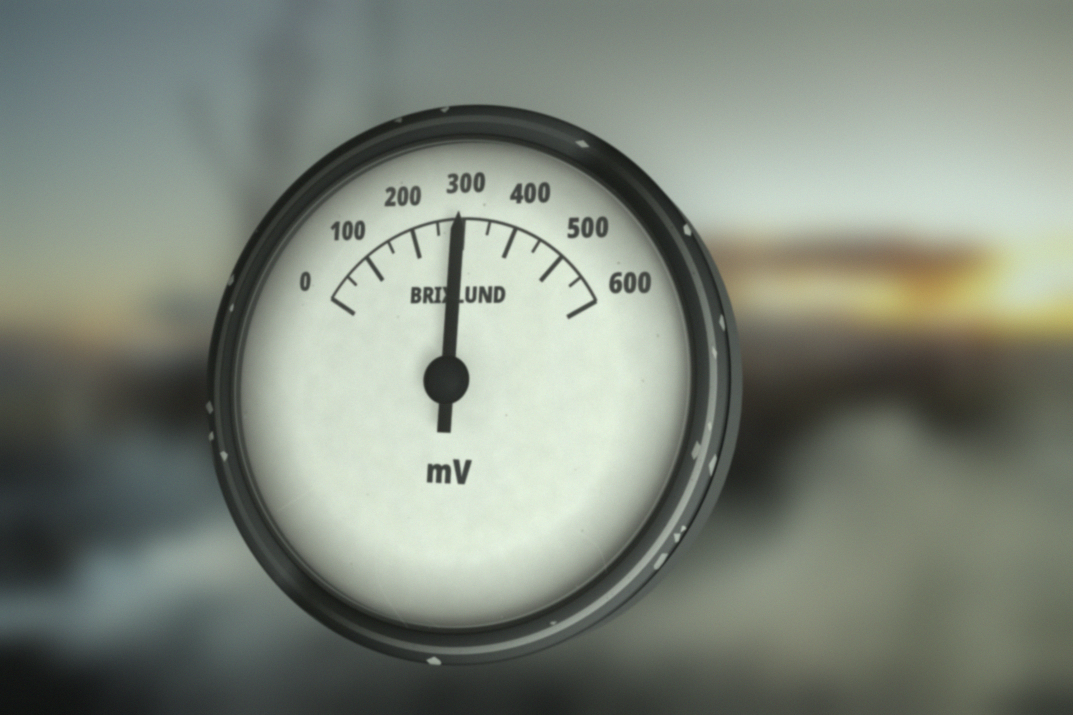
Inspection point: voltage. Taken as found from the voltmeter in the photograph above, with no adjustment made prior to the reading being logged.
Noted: 300 mV
